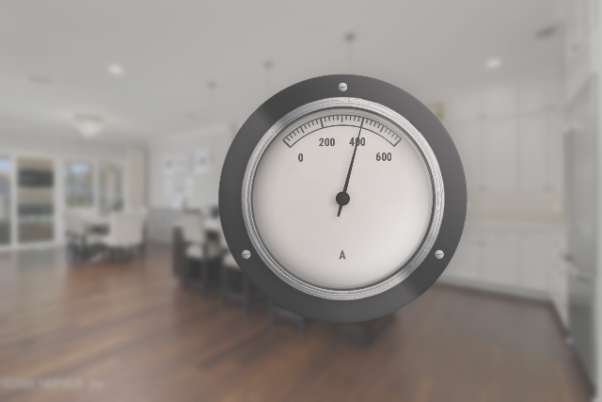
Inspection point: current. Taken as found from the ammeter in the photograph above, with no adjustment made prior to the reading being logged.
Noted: 400 A
